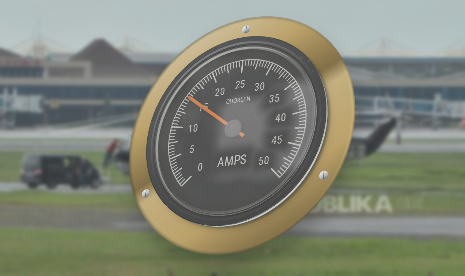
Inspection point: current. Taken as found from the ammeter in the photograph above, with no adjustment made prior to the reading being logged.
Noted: 15 A
